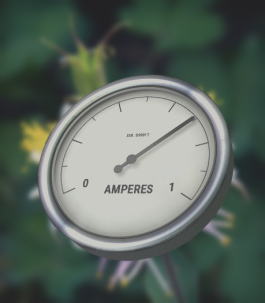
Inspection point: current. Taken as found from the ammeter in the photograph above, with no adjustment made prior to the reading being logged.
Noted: 0.7 A
